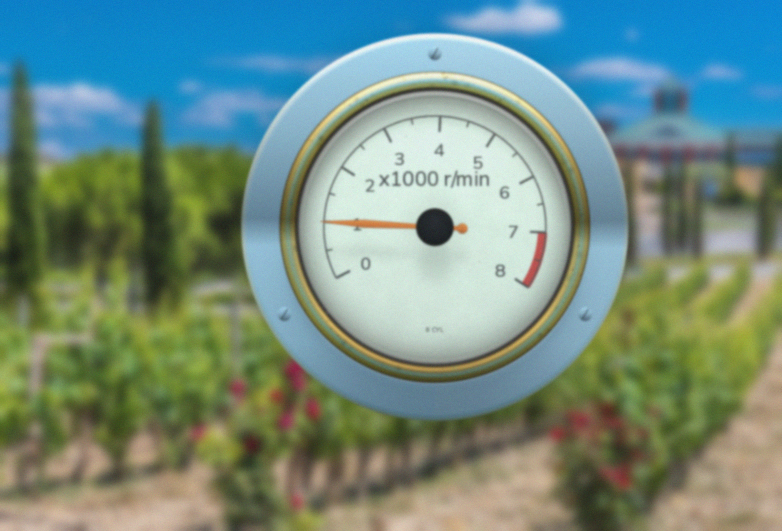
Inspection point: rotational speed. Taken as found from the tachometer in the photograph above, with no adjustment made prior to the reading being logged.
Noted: 1000 rpm
